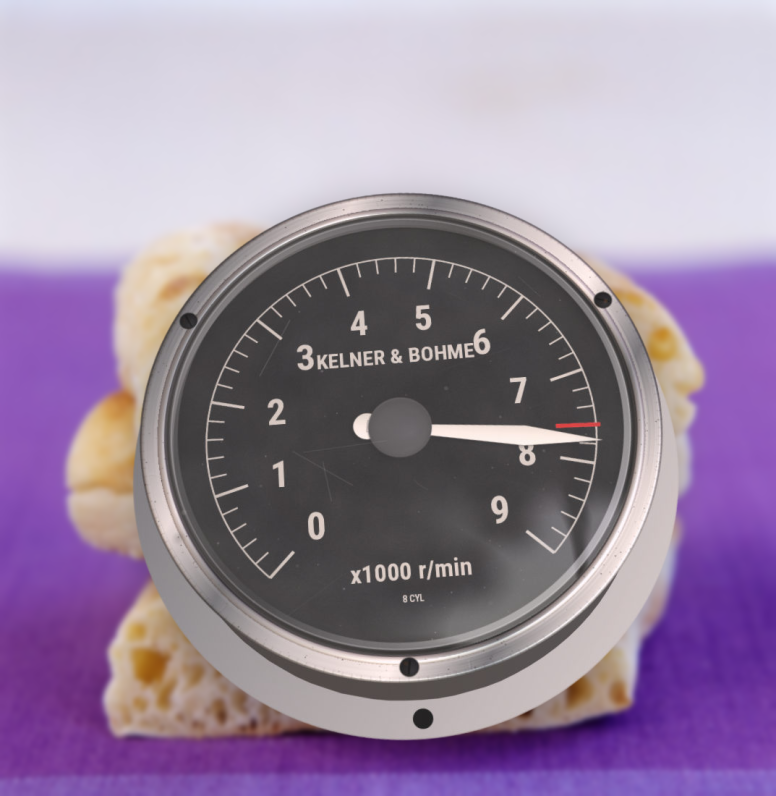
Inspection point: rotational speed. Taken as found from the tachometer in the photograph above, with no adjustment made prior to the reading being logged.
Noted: 7800 rpm
